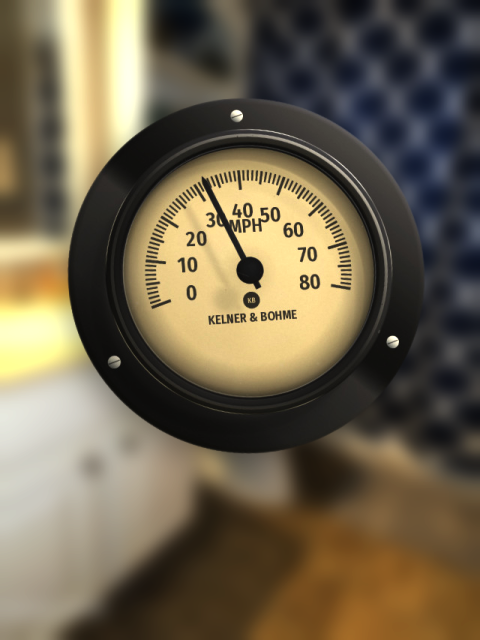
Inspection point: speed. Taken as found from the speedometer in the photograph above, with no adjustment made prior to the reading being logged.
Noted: 32 mph
